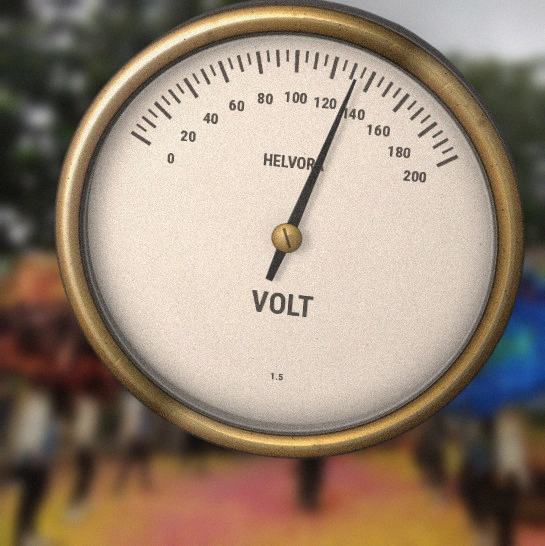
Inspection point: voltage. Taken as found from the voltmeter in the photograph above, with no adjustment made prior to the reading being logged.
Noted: 132.5 V
